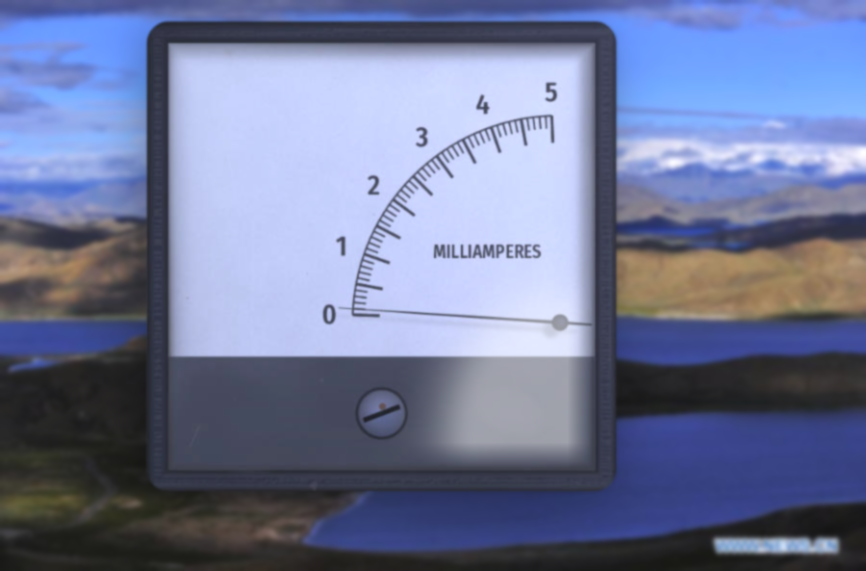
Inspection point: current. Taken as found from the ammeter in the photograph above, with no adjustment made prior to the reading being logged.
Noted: 0.1 mA
